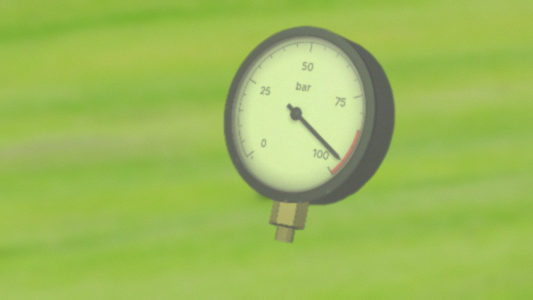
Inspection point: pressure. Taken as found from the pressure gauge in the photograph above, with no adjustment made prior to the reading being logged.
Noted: 95 bar
